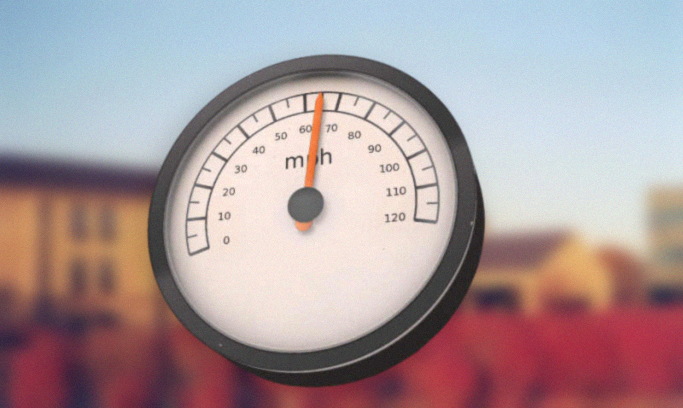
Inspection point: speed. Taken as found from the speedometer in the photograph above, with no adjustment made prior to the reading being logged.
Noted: 65 mph
